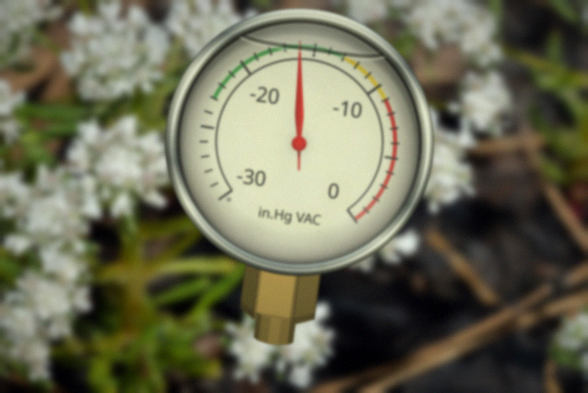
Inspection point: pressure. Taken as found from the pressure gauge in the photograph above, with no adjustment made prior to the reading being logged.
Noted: -16 inHg
